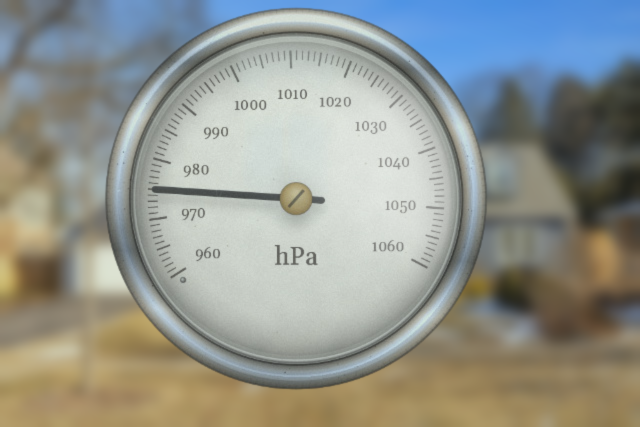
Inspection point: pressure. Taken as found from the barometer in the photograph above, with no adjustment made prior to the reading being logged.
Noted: 975 hPa
